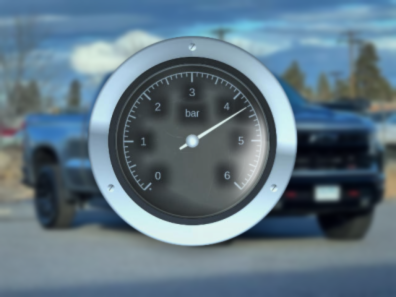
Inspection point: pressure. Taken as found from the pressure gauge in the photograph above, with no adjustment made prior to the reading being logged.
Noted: 4.3 bar
